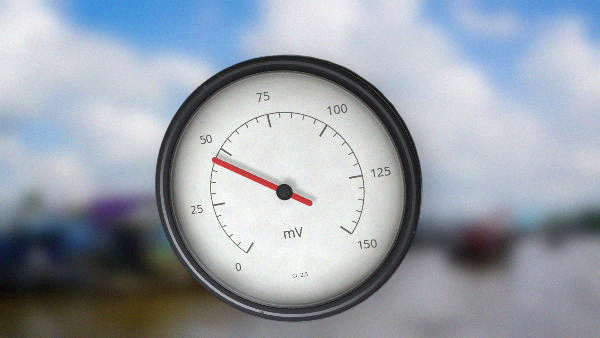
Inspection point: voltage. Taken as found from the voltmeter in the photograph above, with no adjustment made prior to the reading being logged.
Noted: 45 mV
